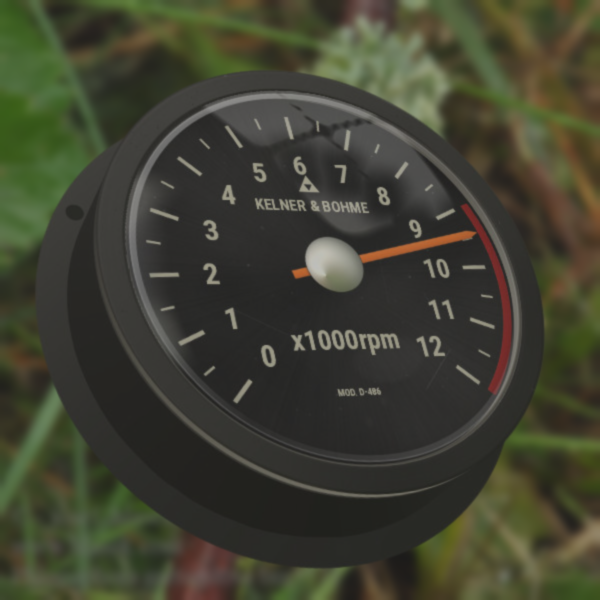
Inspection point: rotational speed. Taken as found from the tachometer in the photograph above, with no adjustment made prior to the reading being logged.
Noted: 9500 rpm
